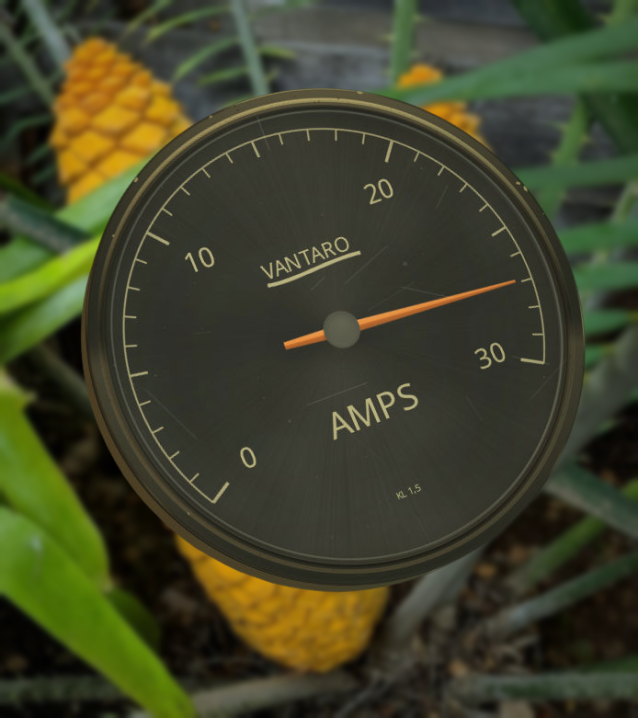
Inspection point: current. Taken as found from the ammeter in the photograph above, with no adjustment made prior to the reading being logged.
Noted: 27 A
